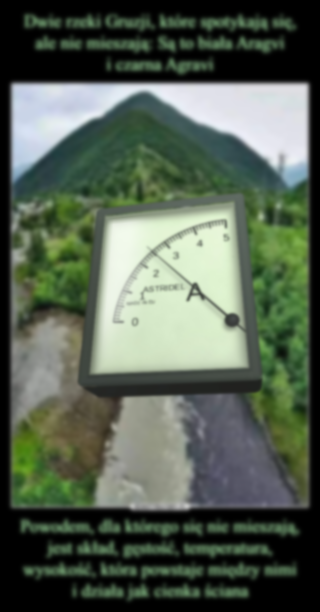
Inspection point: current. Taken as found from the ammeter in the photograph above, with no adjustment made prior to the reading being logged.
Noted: 2.5 A
